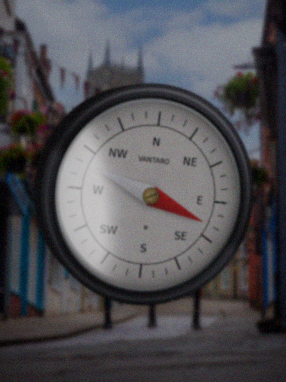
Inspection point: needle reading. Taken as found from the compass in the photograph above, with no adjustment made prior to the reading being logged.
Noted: 110 °
